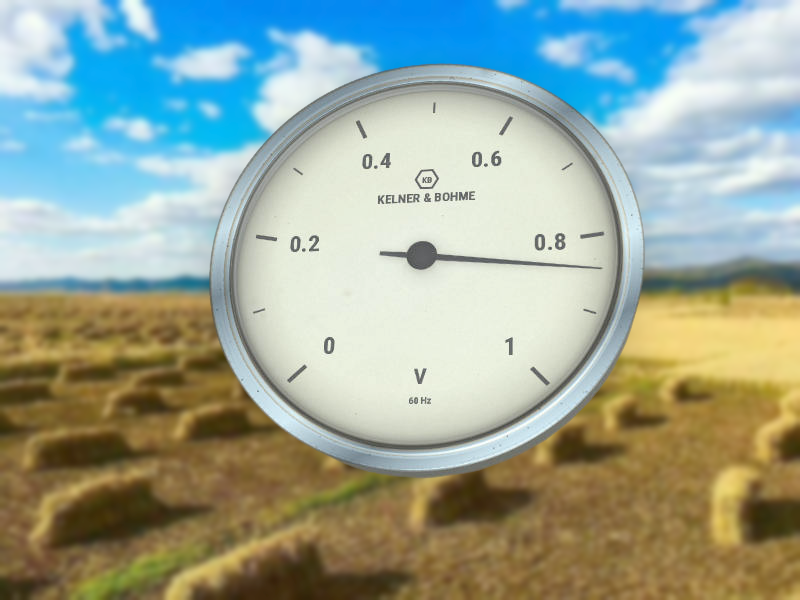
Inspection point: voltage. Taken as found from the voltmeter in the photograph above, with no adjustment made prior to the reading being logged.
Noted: 0.85 V
